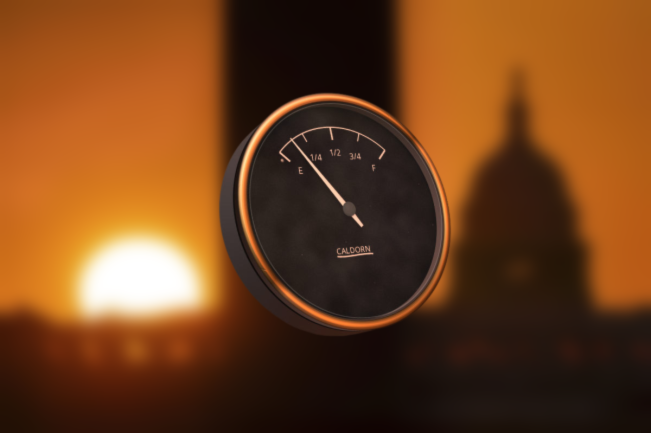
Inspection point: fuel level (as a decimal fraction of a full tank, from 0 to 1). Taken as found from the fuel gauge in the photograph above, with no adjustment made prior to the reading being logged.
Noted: 0.125
